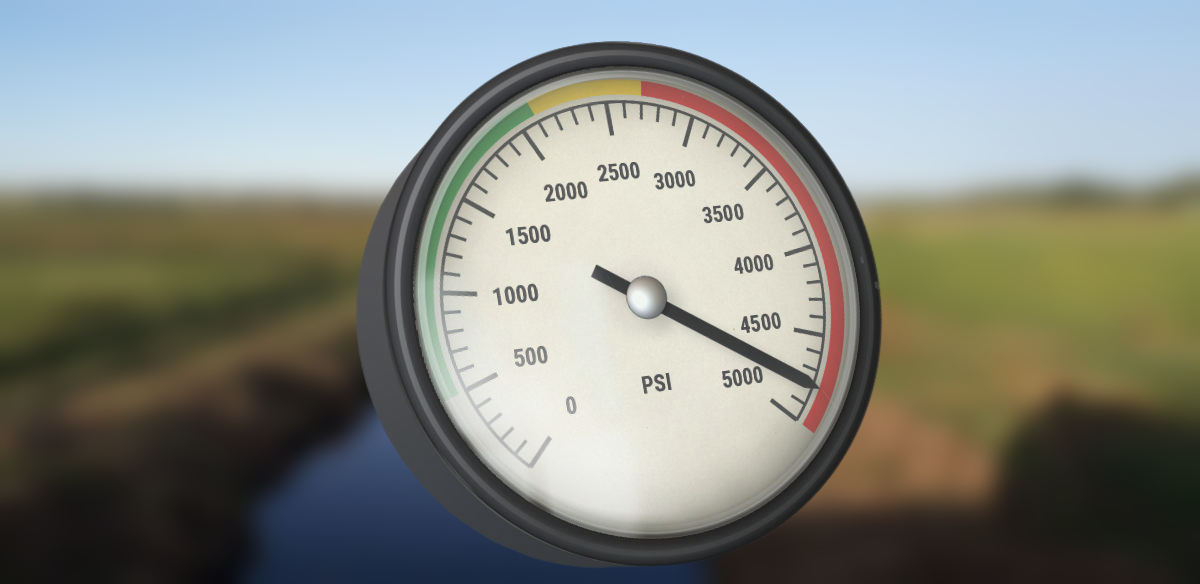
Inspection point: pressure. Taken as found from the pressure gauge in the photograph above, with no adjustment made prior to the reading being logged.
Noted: 4800 psi
